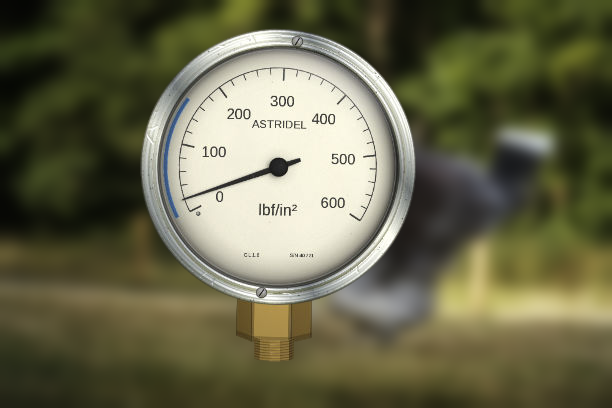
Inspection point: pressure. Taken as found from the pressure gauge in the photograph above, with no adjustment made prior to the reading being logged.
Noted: 20 psi
